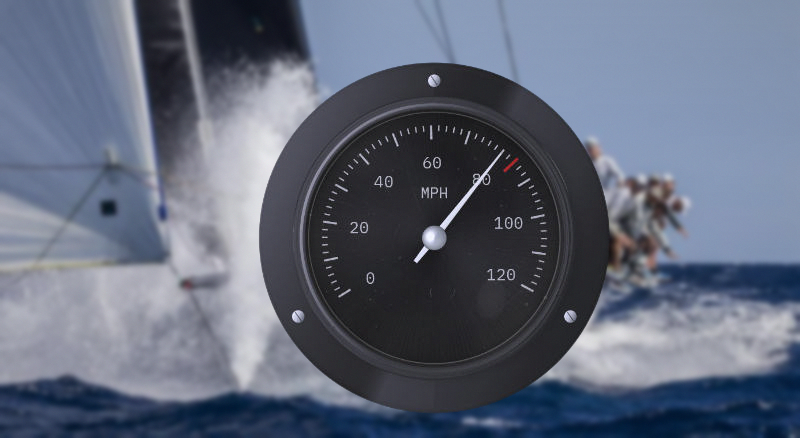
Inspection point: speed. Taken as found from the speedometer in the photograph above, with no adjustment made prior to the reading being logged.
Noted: 80 mph
